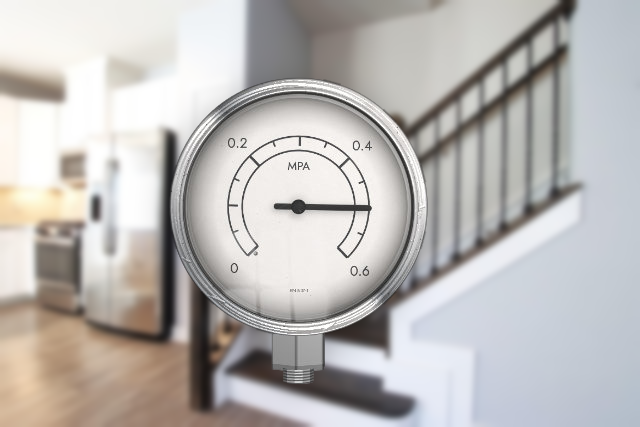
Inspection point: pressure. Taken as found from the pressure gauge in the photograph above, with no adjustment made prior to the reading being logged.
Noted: 0.5 MPa
